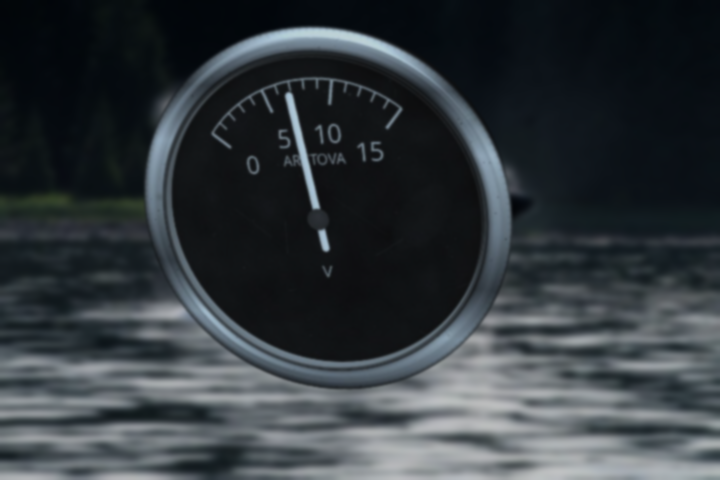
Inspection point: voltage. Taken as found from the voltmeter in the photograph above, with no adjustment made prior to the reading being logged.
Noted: 7 V
